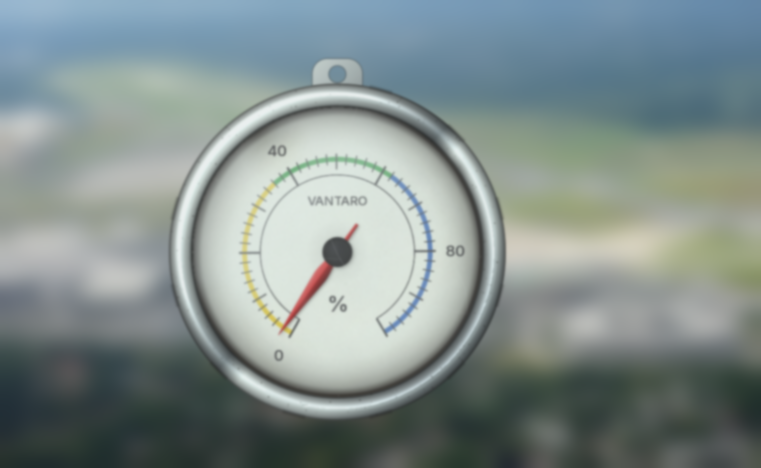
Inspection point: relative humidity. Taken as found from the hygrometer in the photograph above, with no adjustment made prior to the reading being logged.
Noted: 2 %
